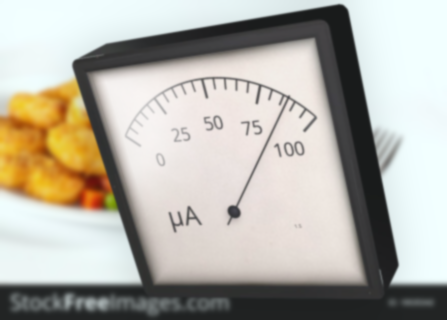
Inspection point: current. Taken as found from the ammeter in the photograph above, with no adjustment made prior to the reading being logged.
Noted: 87.5 µA
